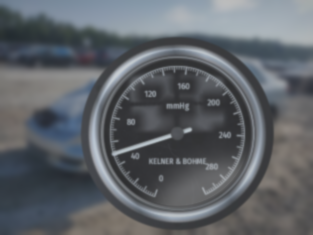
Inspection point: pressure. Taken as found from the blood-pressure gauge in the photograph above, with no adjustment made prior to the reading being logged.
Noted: 50 mmHg
